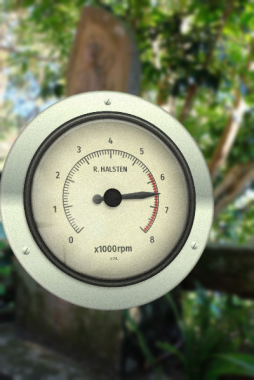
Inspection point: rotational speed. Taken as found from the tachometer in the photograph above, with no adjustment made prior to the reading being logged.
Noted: 6500 rpm
